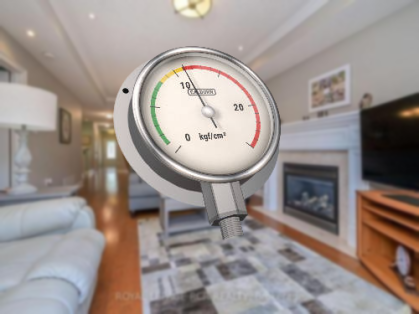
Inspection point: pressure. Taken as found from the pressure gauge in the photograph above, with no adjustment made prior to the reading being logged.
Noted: 11 kg/cm²
